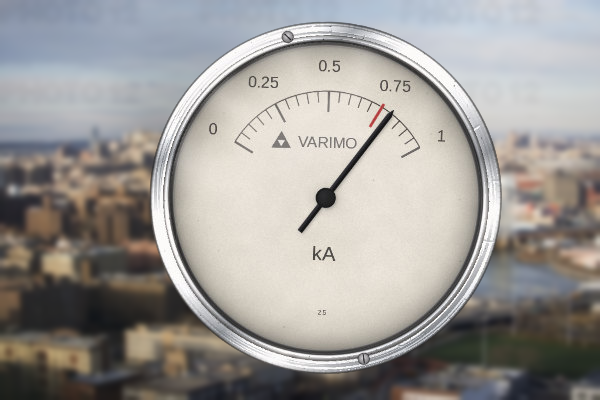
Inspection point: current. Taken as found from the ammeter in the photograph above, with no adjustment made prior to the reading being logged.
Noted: 0.8 kA
